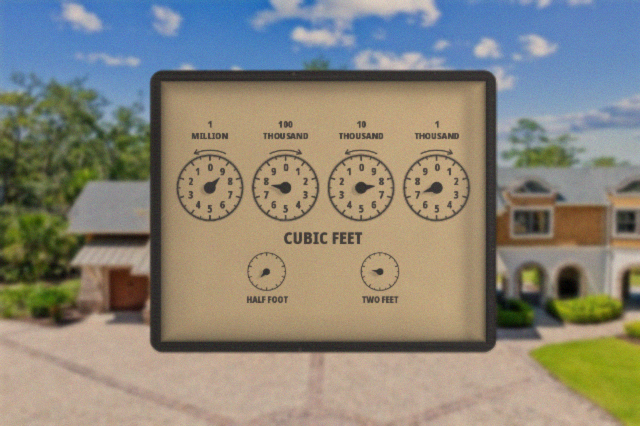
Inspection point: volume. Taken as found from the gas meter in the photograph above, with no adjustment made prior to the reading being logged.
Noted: 877700 ft³
